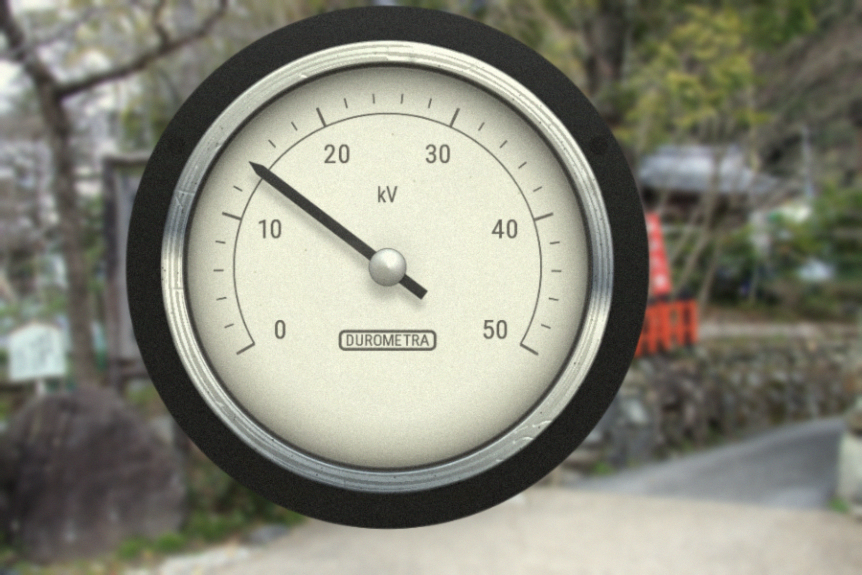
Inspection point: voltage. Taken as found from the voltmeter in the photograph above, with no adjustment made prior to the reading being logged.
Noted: 14 kV
